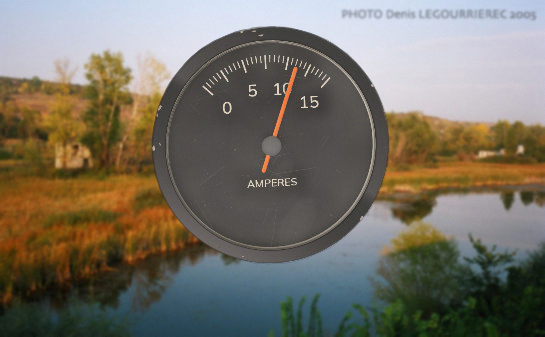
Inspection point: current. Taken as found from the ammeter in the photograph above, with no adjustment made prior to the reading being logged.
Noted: 11 A
